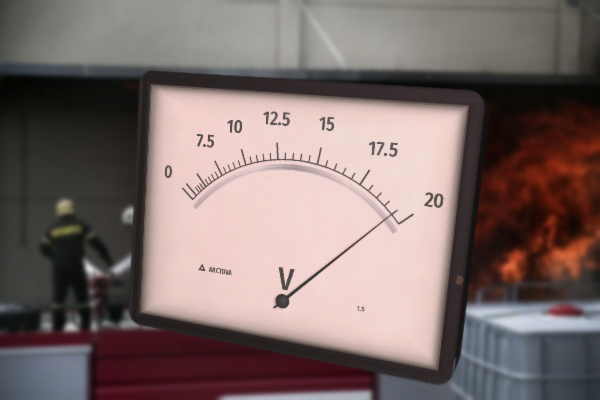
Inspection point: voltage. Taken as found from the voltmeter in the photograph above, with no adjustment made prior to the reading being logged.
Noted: 19.5 V
